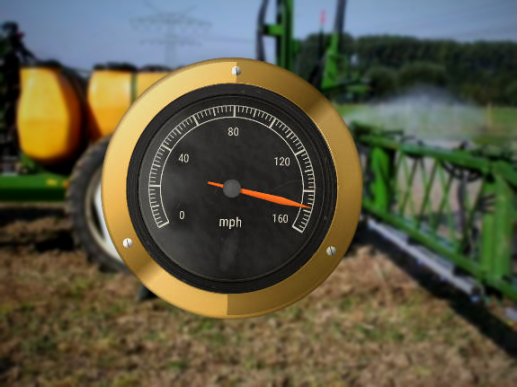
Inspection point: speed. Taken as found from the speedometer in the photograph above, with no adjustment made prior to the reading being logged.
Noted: 148 mph
